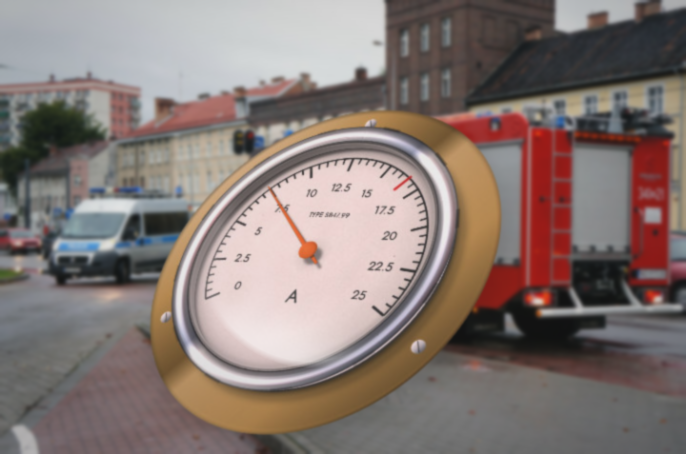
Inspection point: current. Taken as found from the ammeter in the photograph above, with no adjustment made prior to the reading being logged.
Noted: 7.5 A
